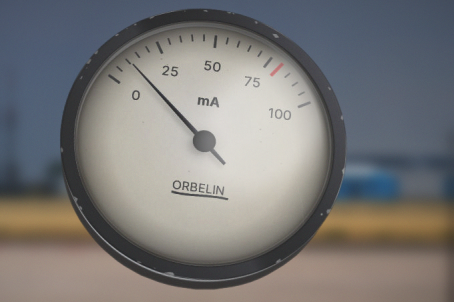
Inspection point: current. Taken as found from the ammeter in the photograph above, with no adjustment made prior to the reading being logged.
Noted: 10 mA
